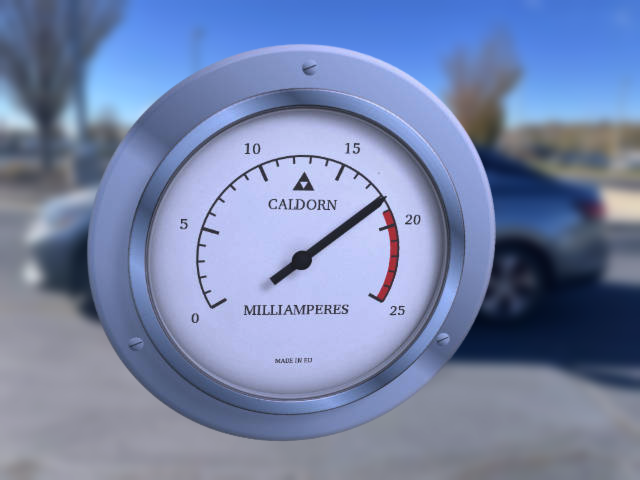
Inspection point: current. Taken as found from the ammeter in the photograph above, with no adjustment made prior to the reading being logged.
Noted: 18 mA
